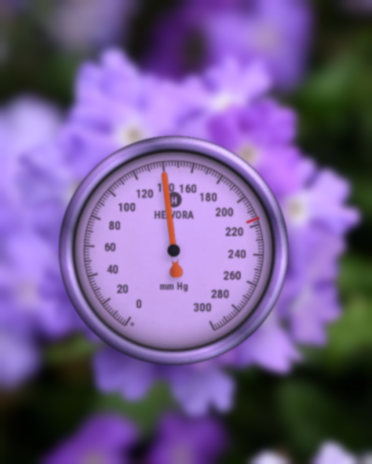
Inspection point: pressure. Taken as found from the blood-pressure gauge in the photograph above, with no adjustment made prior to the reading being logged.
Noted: 140 mmHg
